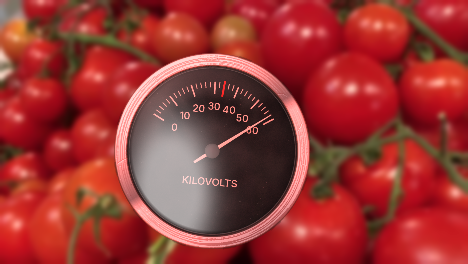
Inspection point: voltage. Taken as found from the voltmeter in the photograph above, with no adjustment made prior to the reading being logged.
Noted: 58 kV
